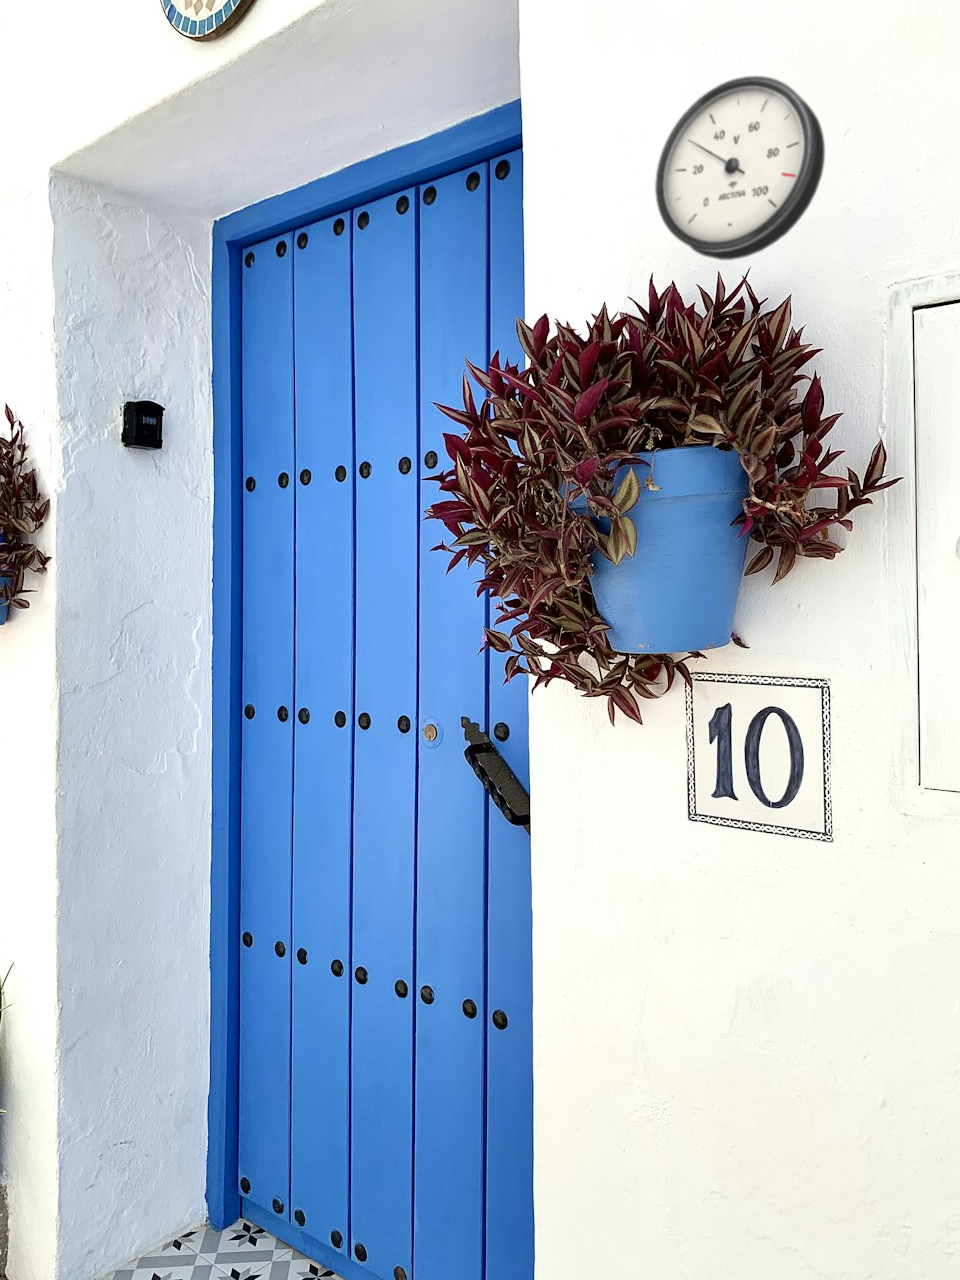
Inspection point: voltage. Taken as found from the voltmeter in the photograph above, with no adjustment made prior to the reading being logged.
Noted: 30 V
